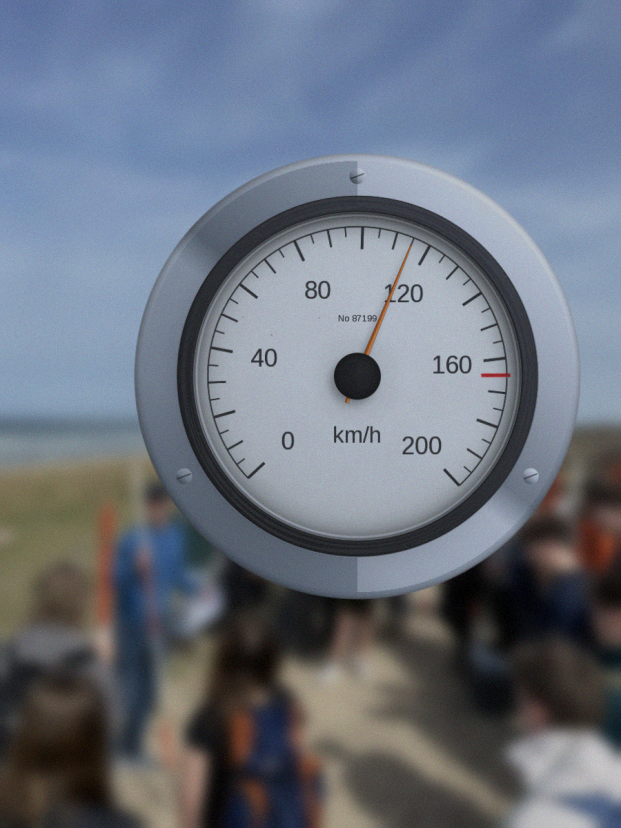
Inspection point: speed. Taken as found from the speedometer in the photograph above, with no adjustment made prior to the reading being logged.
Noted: 115 km/h
